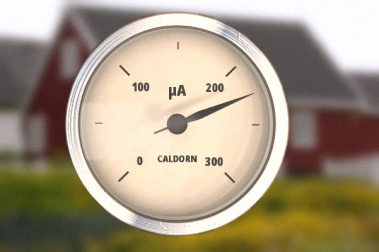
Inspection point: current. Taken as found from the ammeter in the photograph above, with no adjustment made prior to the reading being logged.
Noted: 225 µA
